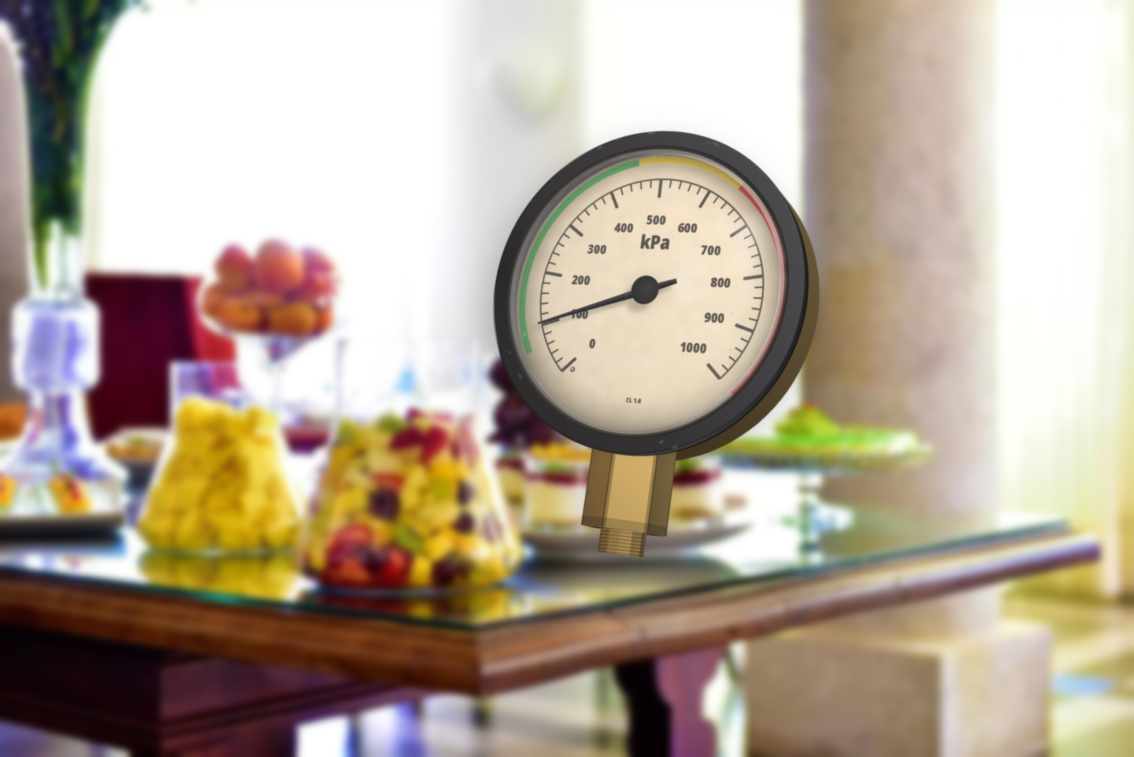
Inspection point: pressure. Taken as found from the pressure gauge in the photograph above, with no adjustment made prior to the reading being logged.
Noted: 100 kPa
